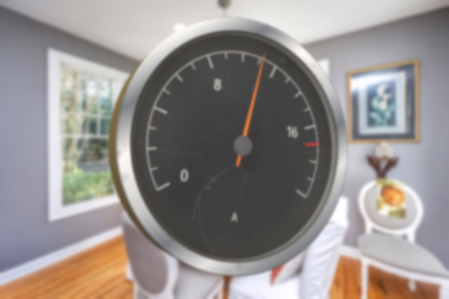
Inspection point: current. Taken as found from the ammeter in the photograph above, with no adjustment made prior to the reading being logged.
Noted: 11 A
